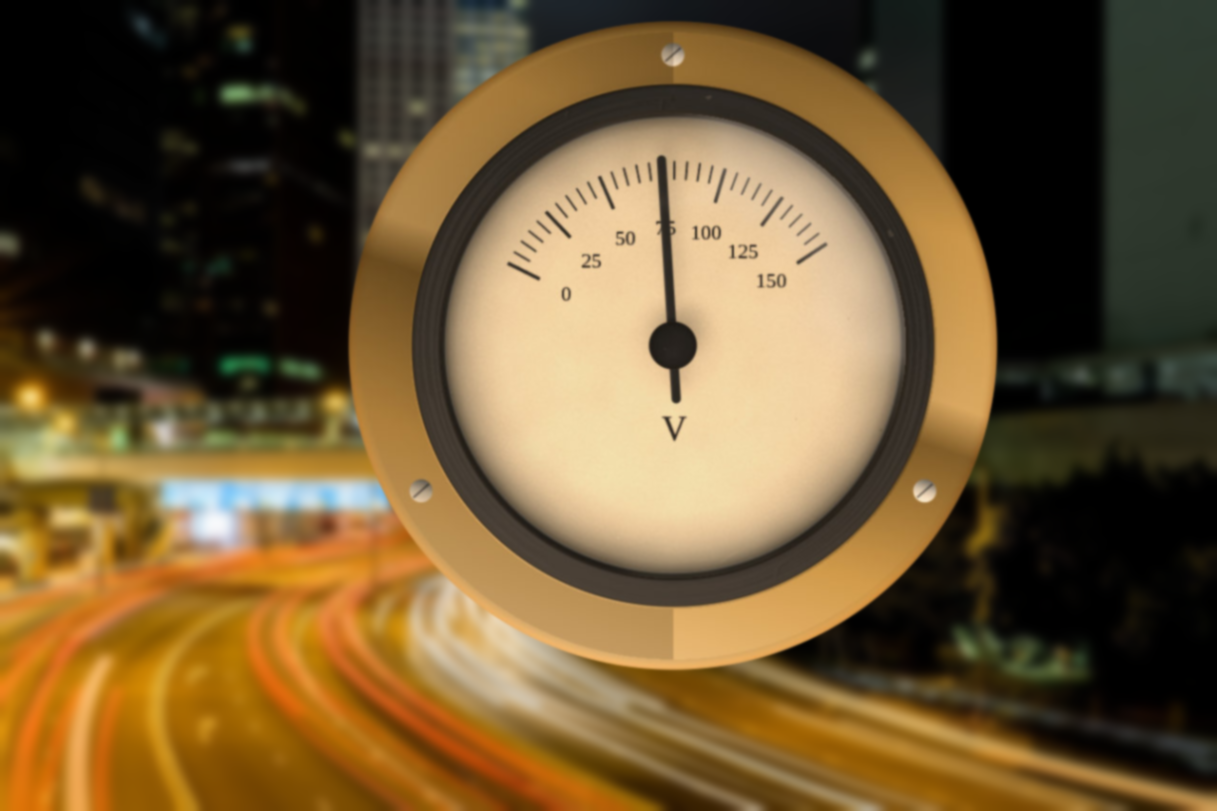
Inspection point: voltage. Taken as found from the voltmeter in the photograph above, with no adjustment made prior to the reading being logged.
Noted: 75 V
